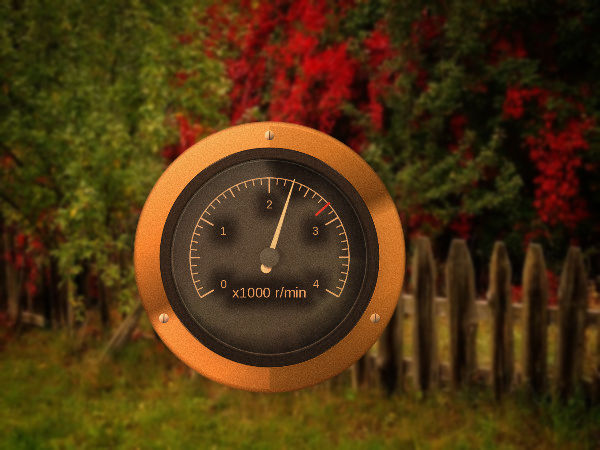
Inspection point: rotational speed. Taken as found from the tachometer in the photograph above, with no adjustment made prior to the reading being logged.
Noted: 2300 rpm
